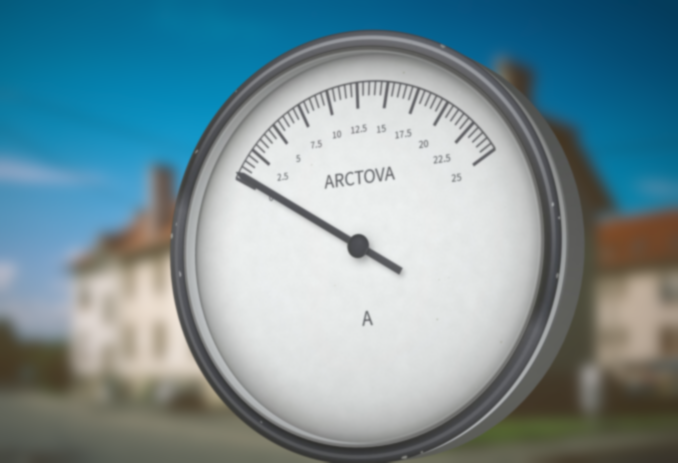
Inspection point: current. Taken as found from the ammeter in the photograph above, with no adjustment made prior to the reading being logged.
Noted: 0.5 A
